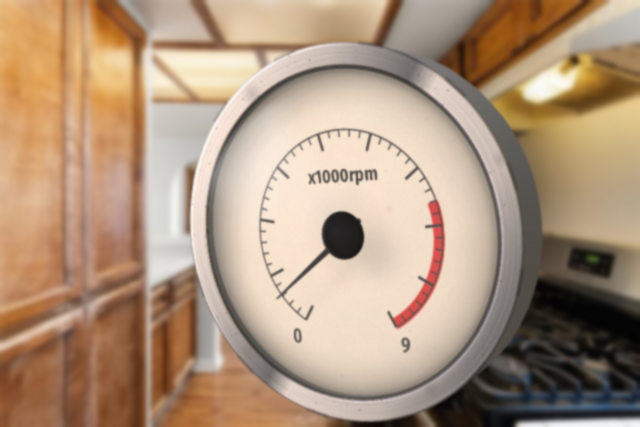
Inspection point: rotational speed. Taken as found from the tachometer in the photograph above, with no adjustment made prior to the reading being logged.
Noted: 600 rpm
